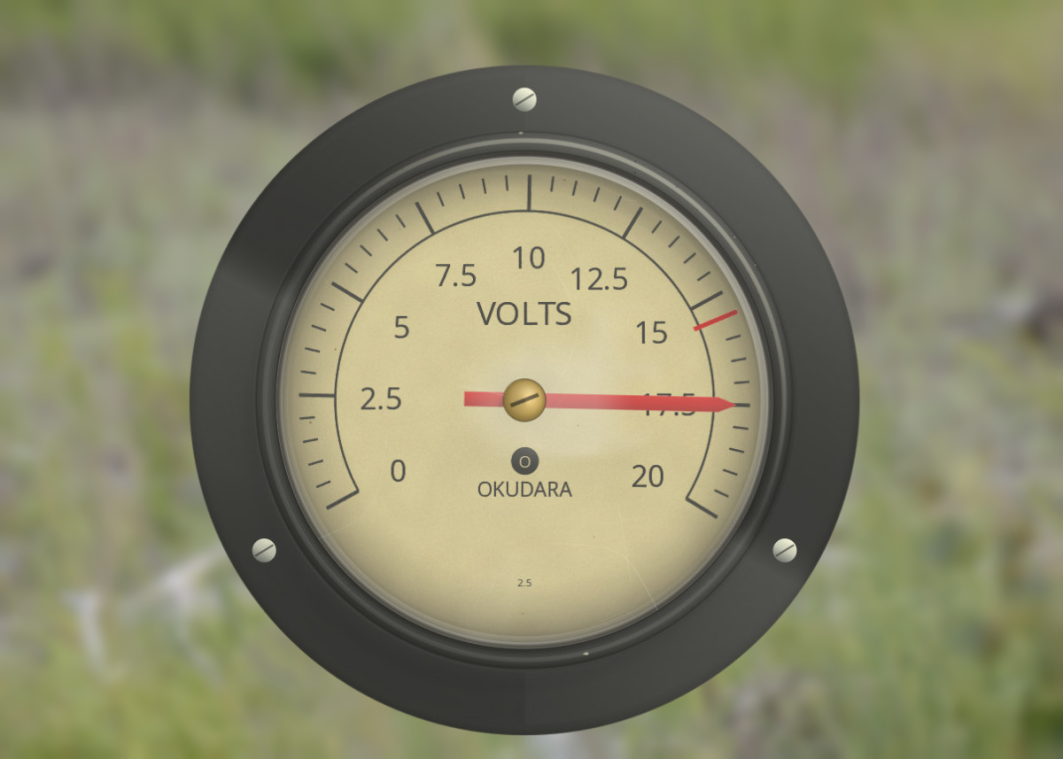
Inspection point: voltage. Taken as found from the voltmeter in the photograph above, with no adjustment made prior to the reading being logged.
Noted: 17.5 V
